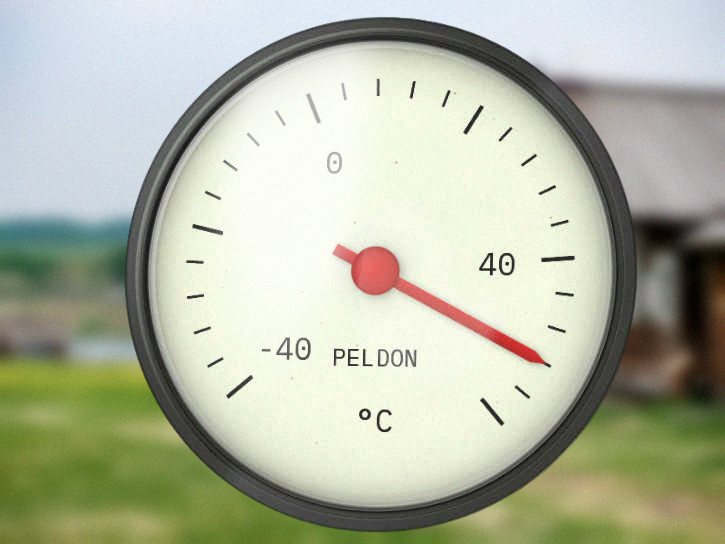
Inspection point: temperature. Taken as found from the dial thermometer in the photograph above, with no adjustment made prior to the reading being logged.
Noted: 52 °C
